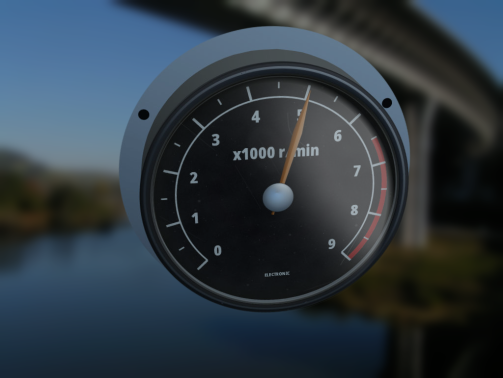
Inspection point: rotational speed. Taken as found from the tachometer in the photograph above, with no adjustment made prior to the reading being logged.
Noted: 5000 rpm
